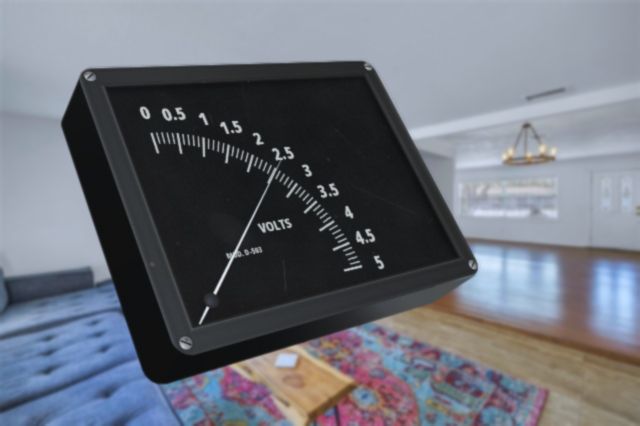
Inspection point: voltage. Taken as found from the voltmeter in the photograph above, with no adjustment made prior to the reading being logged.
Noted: 2.5 V
